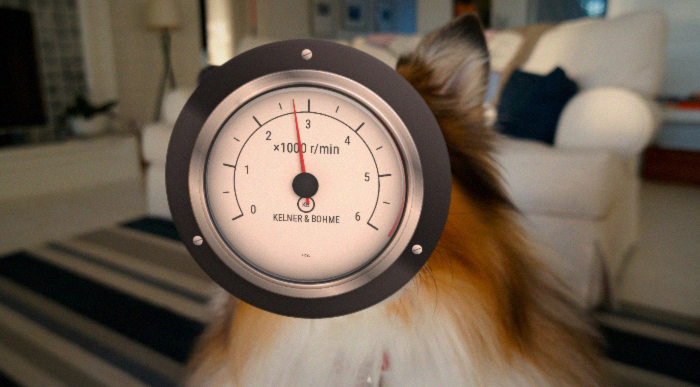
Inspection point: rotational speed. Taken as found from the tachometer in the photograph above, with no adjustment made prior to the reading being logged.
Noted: 2750 rpm
